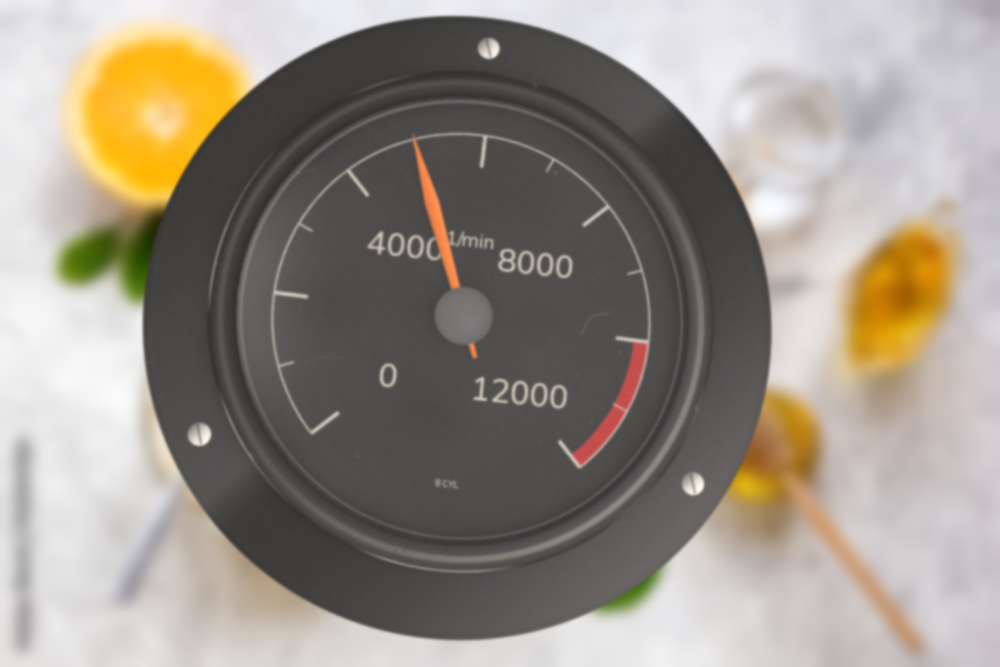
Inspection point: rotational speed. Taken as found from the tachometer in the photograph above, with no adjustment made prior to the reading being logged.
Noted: 5000 rpm
